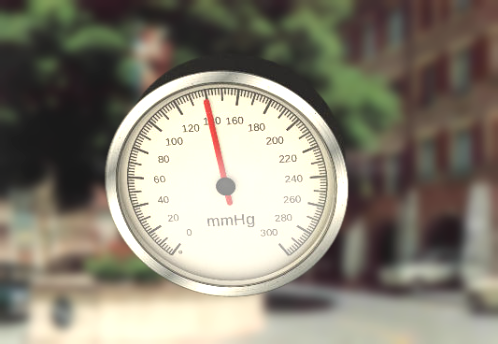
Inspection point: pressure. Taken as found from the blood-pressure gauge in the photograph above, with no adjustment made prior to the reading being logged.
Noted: 140 mmHg
